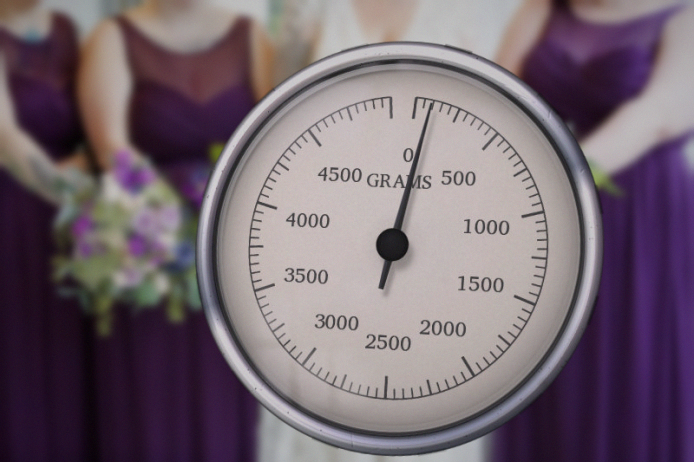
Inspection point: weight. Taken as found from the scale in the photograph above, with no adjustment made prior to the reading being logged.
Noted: 100 g
